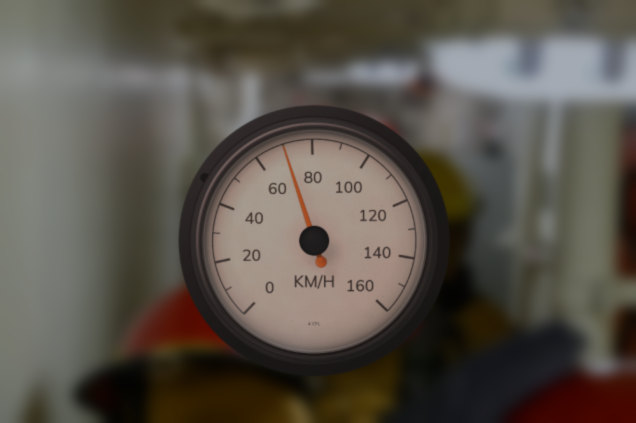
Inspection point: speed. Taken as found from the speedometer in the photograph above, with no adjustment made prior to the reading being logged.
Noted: 70 km/h
